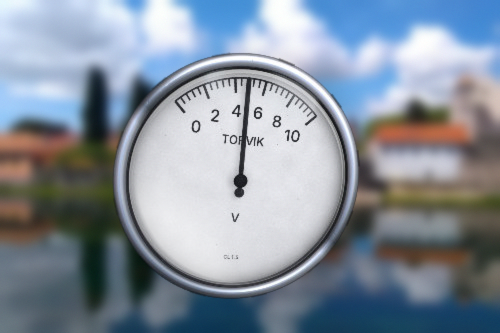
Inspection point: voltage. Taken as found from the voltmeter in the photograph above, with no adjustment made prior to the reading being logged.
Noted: 4.8 V
